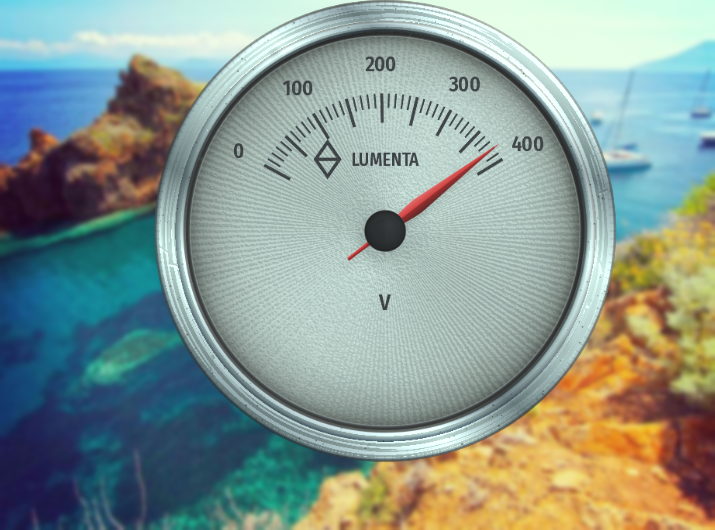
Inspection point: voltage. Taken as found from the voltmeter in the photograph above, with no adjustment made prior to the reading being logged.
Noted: 380 V
